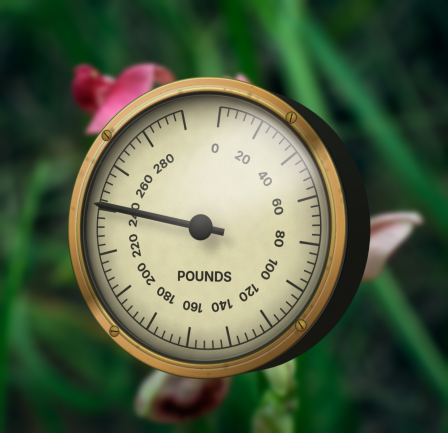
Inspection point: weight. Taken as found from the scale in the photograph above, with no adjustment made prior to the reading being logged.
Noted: 242 lb
